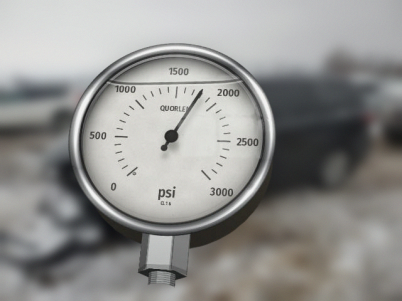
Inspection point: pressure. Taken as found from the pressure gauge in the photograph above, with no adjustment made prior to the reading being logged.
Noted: 1800 psi
